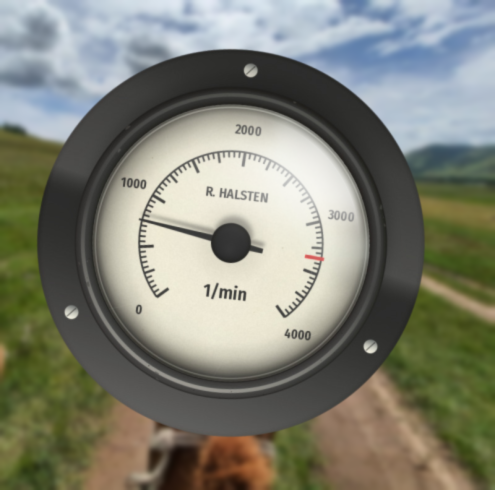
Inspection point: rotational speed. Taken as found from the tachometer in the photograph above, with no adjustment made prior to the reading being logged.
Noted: 750 rpm
